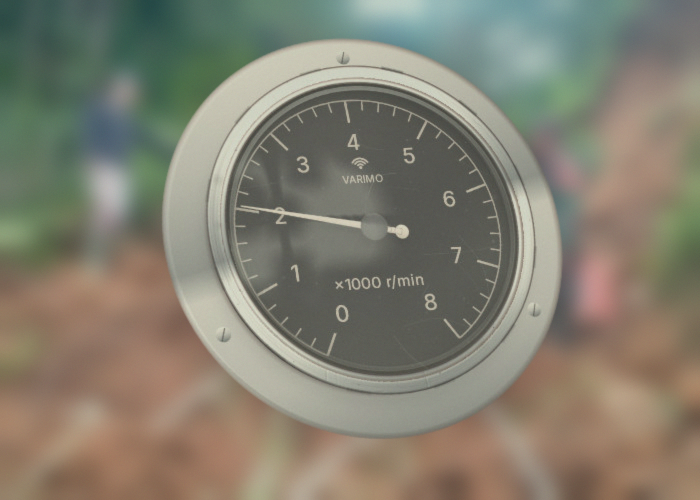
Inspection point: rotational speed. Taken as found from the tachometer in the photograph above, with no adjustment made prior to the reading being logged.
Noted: 2000 rpm
